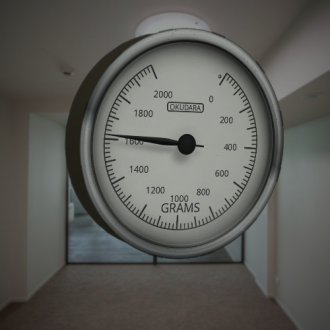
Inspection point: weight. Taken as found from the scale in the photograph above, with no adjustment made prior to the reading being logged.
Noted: 1620 g
